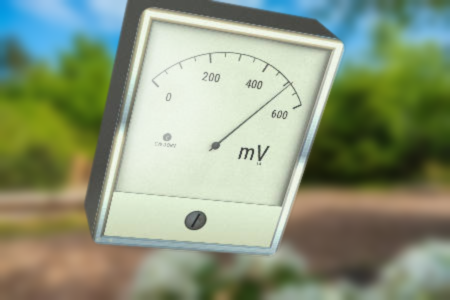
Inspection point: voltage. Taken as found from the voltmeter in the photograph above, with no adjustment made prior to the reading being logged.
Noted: 500 mV
